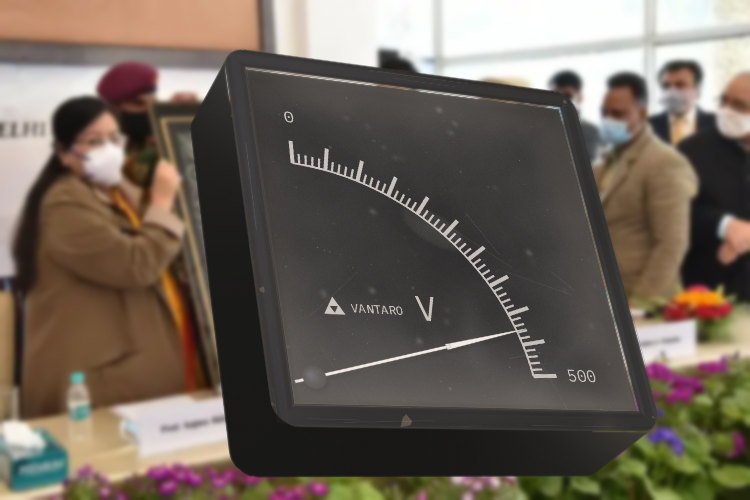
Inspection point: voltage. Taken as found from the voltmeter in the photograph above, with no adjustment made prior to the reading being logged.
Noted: 430 V
